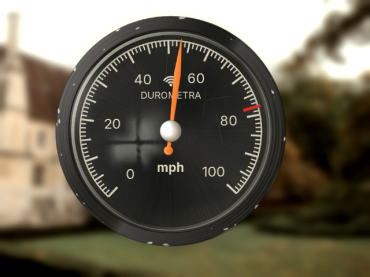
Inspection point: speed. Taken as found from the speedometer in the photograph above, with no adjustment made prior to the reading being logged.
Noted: 53 mph
